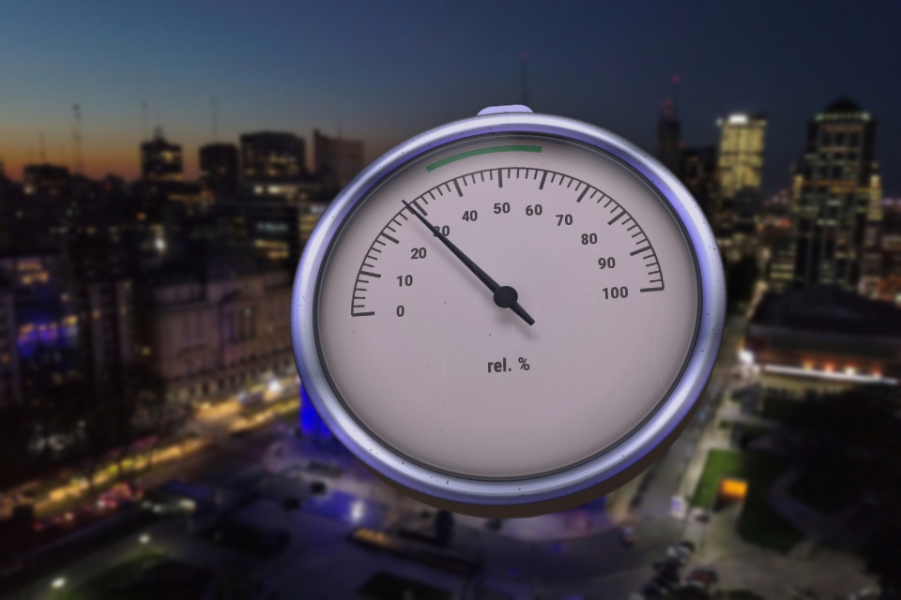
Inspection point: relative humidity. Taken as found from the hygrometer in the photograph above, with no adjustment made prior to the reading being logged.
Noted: 28 %
